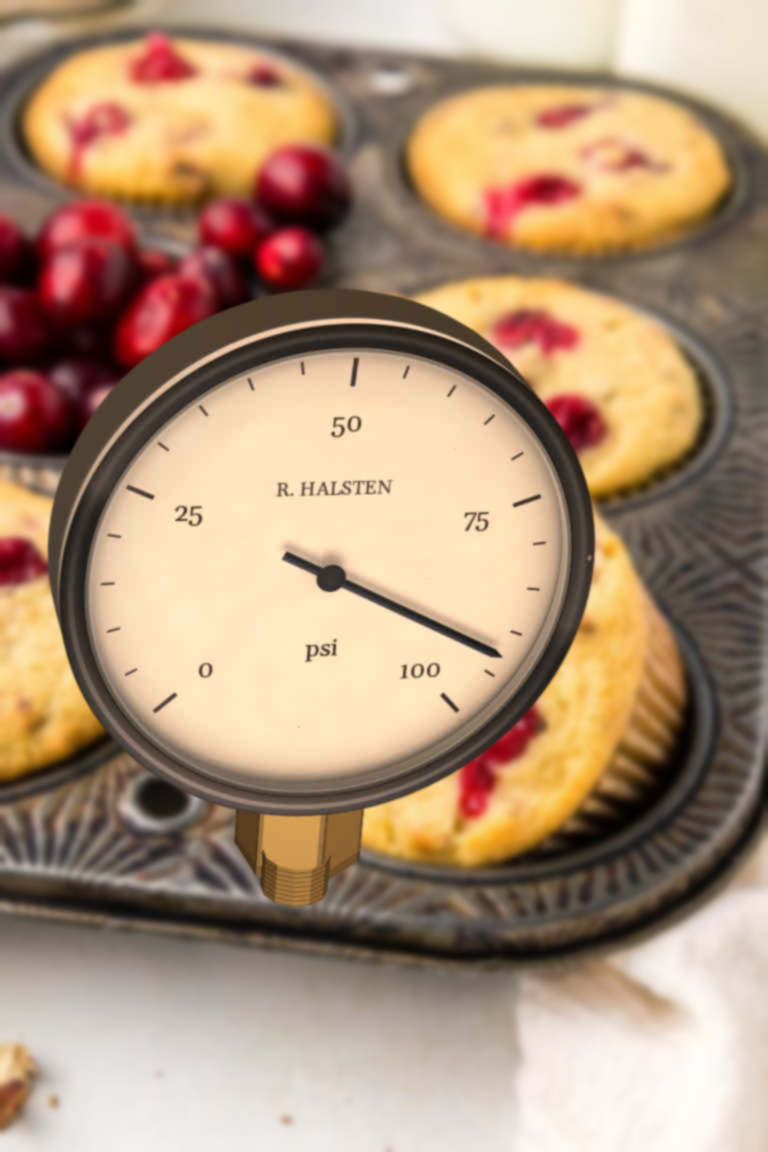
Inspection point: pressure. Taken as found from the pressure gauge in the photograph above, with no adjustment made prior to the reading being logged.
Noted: 92.5 psi
